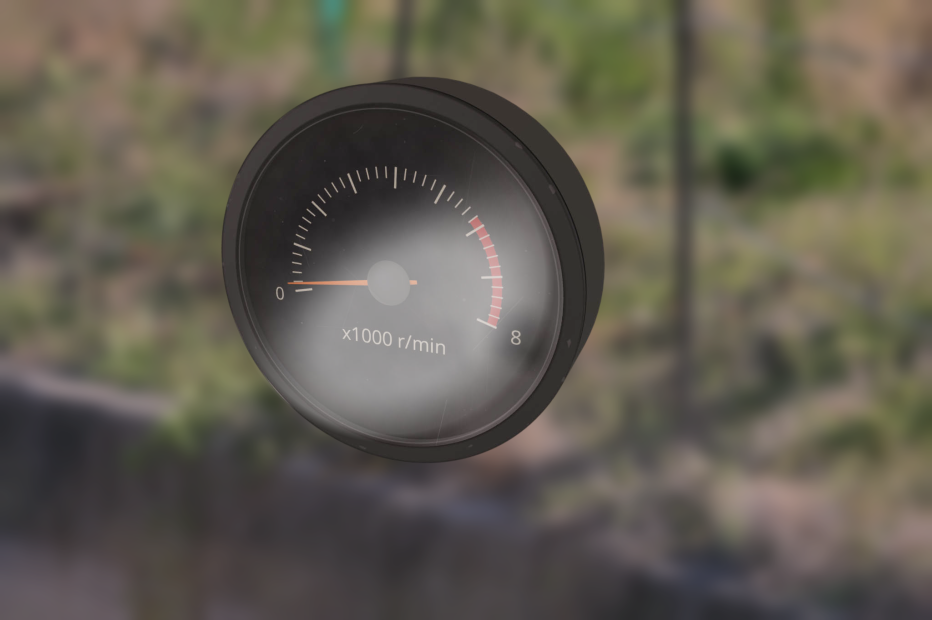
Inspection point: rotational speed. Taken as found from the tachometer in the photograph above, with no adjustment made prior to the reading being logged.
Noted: 200 rpm
